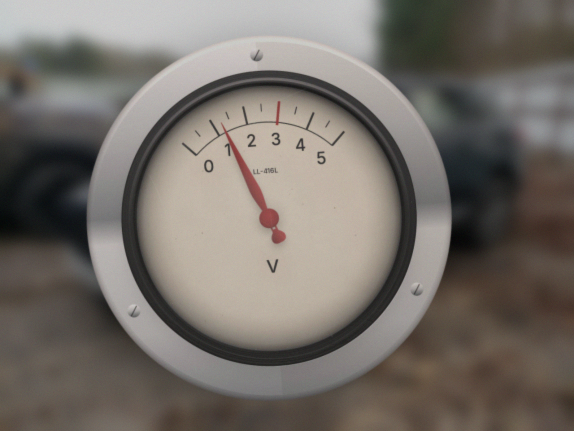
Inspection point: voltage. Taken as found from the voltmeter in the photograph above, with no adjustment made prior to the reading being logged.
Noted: 1.25 V
